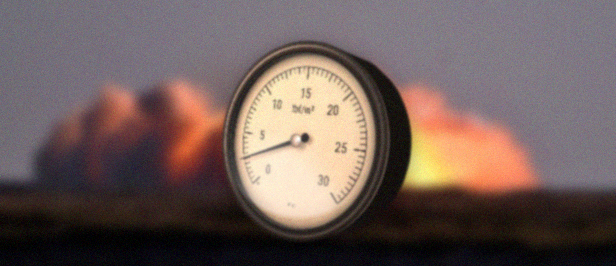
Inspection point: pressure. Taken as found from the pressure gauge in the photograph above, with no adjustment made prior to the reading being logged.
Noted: 2.5 psi
